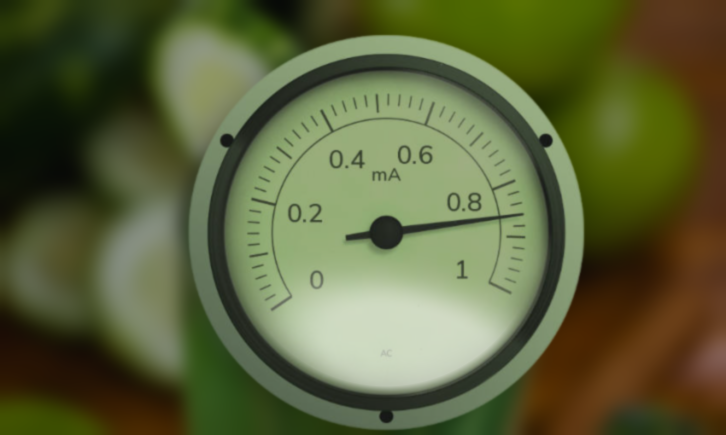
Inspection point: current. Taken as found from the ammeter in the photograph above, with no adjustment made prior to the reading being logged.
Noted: 0.86 mA
